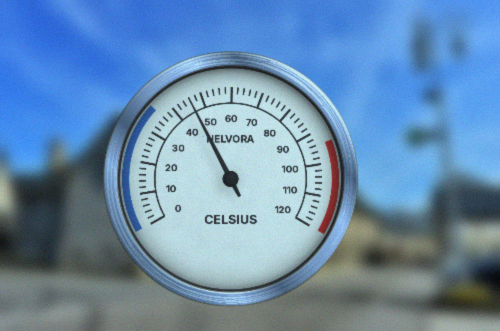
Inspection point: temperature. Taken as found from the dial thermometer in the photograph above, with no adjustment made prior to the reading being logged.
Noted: 46 °C
